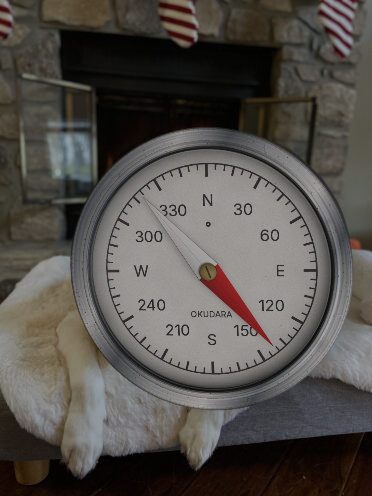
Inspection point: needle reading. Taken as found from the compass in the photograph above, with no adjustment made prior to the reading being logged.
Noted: 140 °
